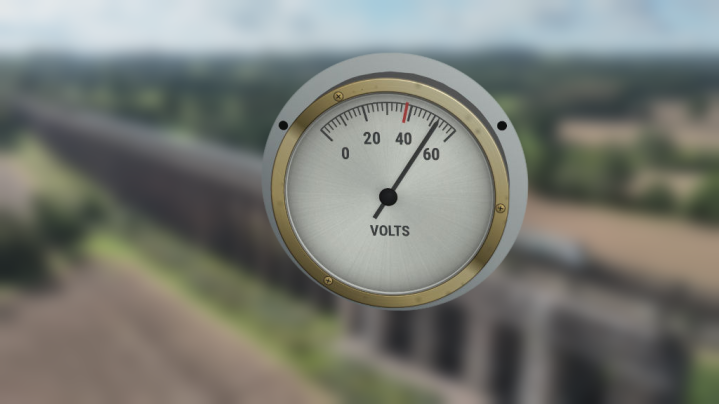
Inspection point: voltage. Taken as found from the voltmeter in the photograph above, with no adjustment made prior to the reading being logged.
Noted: 52 V
